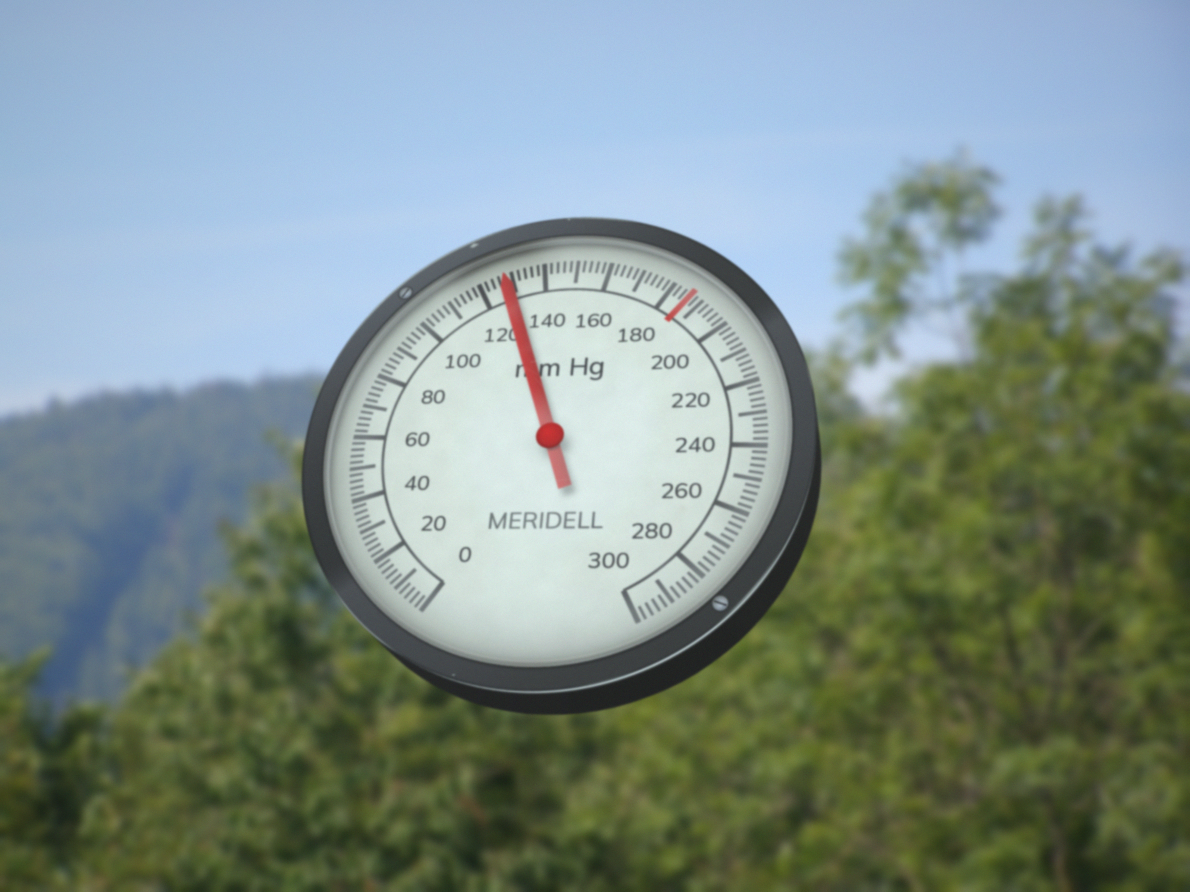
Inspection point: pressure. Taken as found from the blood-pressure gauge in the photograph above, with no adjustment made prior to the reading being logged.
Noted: 128 mmHg
